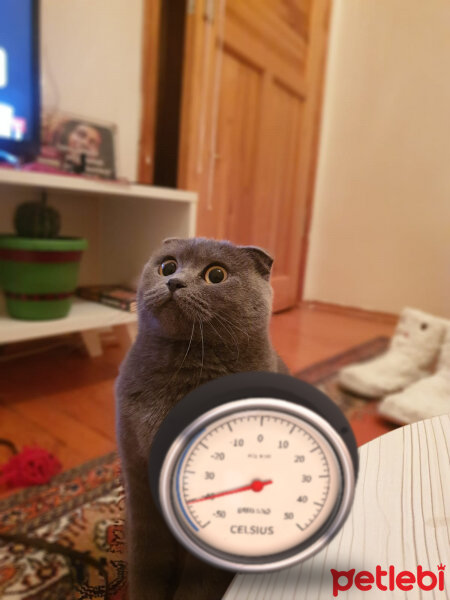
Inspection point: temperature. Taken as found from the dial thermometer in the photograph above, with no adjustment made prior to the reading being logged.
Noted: -40 °C
